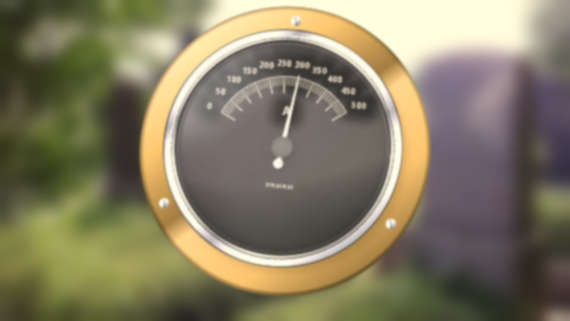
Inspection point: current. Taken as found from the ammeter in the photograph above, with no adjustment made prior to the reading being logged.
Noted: 300 A
